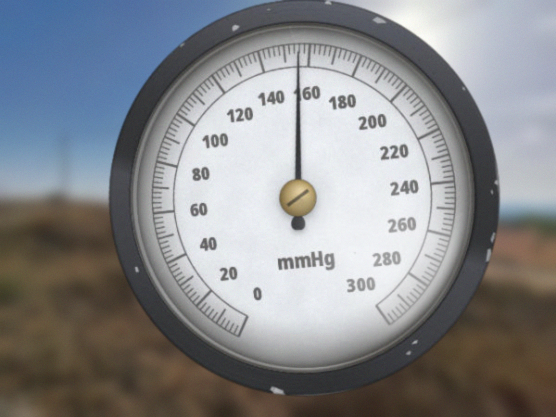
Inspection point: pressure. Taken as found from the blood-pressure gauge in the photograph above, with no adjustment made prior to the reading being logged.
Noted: 156 mmHg
